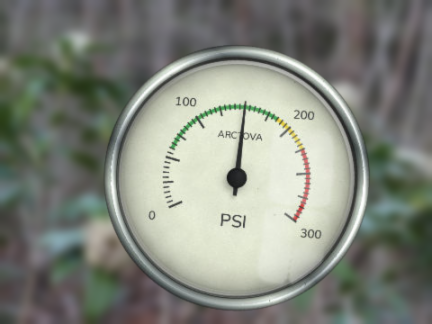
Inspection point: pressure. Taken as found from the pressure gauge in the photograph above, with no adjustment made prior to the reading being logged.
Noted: 150 psi
